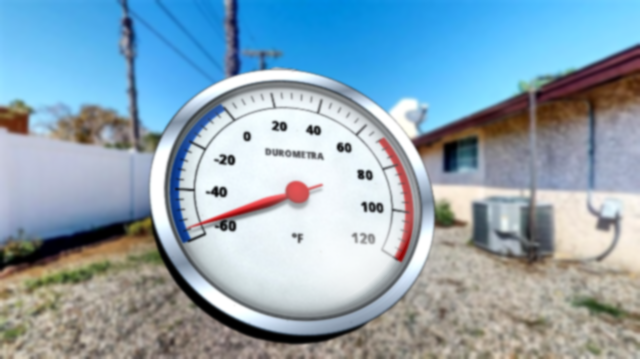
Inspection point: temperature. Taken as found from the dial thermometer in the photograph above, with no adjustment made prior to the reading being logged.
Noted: -56 °F
